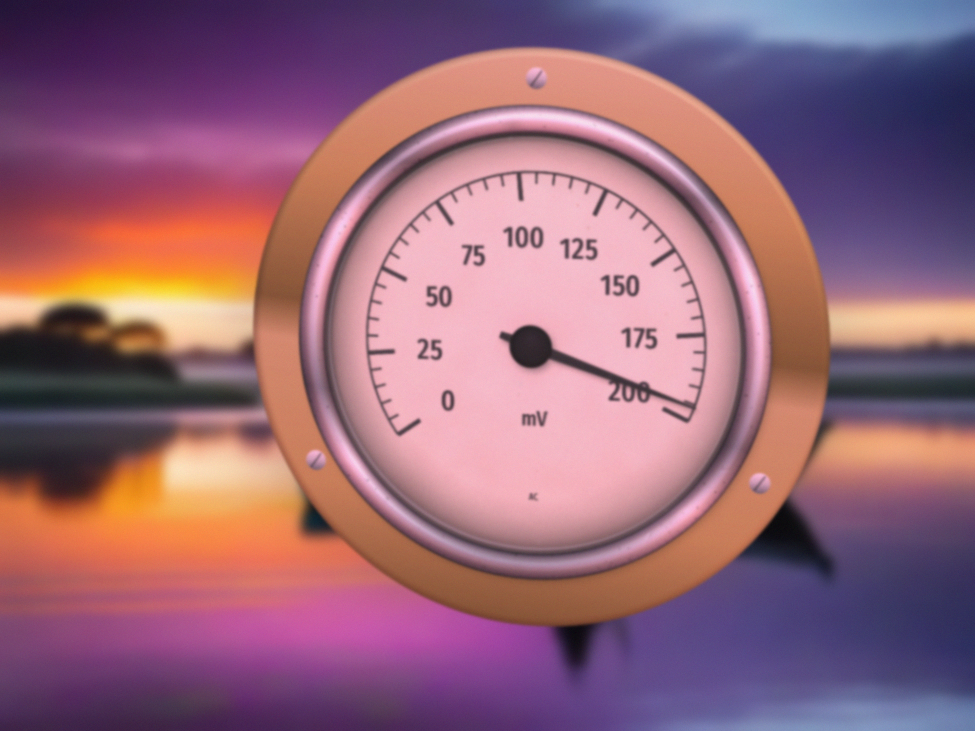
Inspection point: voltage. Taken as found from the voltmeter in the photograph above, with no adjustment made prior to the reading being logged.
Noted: 195 mV
